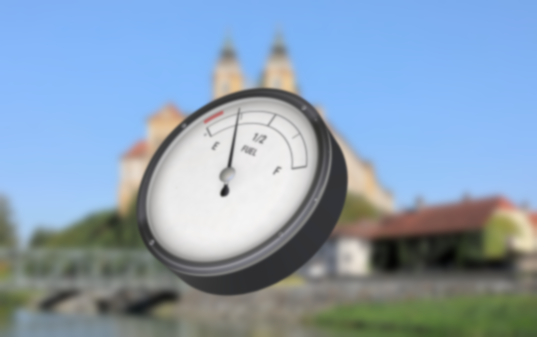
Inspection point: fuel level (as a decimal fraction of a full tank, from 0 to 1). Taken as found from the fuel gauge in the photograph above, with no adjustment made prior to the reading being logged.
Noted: 0.25
